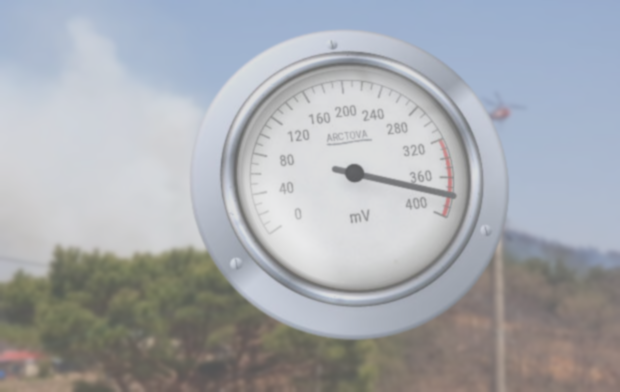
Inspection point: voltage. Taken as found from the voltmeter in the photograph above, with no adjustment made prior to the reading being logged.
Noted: 380 mV
